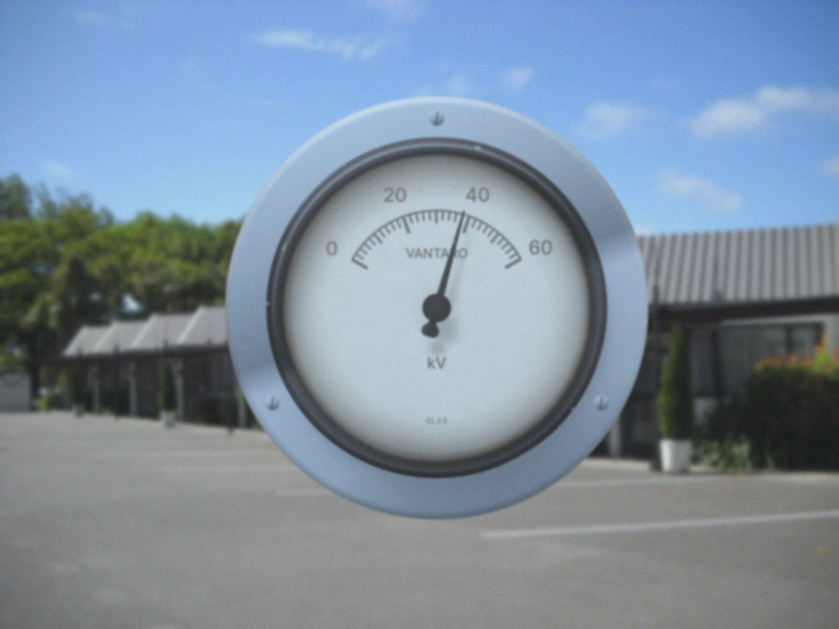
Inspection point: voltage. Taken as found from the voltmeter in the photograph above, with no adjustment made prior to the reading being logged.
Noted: 38 kV
